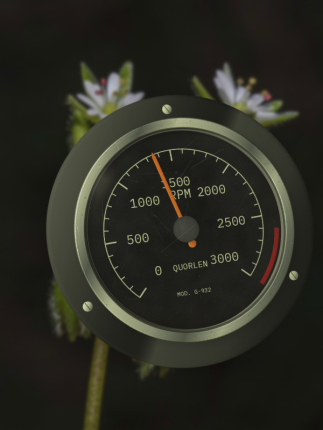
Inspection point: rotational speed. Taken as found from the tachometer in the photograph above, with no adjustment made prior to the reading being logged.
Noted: 1350 rpm
